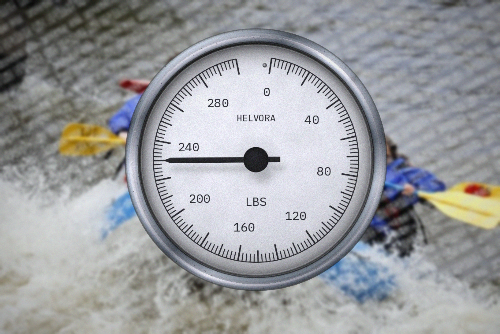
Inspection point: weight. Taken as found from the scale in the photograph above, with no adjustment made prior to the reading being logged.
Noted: 230 lb
